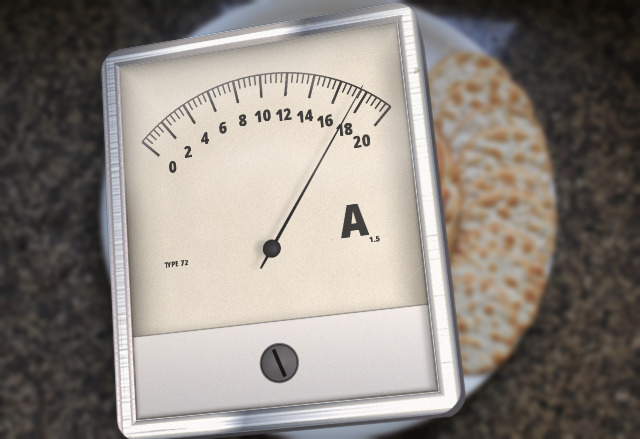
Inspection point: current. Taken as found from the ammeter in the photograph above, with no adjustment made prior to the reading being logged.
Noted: 17.6 A
